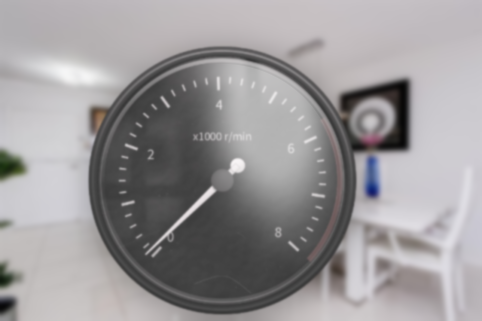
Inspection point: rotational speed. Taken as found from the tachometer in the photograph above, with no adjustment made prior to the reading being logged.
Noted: 100 rpm
